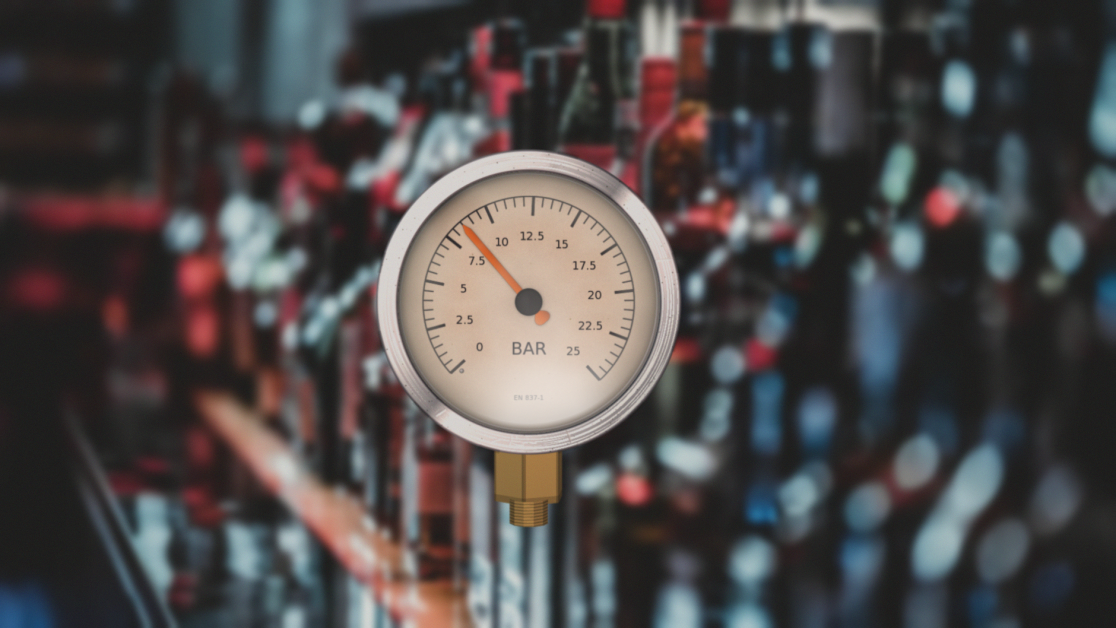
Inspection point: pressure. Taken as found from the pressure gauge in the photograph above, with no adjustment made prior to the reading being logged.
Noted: 8.5 bar
